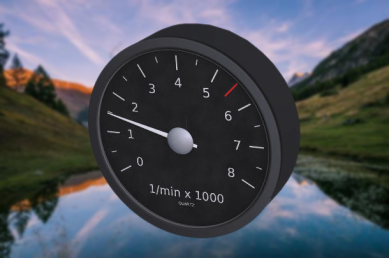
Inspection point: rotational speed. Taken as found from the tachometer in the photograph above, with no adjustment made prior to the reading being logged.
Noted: 1500 rpm
